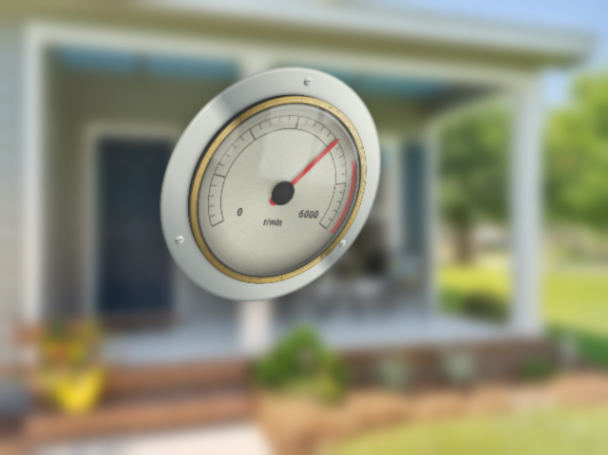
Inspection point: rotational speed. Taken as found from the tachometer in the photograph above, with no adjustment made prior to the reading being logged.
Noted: 4000 rpm
